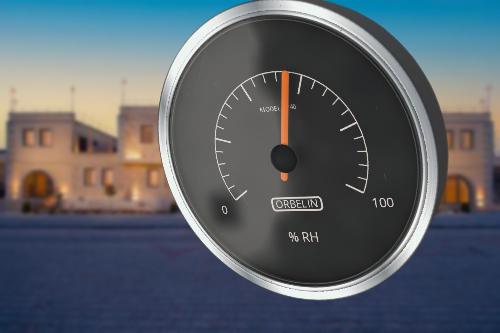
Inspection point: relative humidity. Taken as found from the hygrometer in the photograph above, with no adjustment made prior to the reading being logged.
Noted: 56 %
